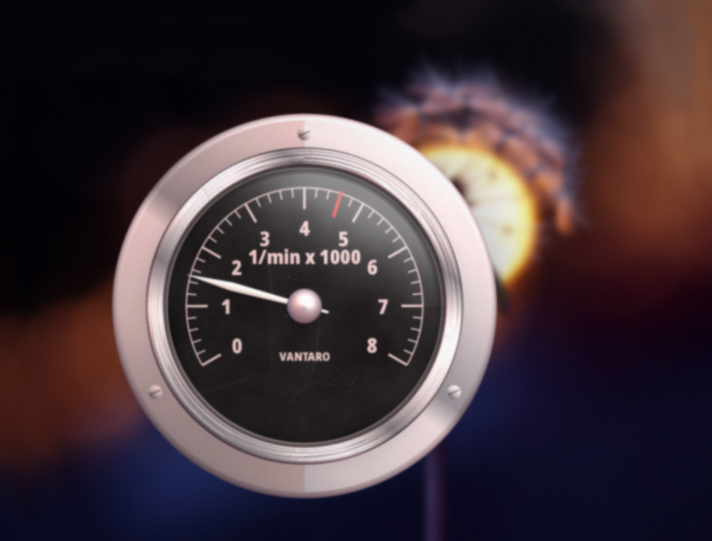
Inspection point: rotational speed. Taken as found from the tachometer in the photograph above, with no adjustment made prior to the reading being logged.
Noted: 1500 rpm
